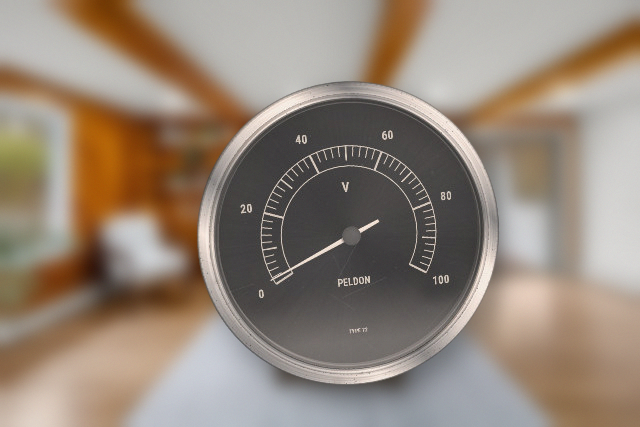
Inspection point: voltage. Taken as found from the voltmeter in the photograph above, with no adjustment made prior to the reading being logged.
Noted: 2 V
